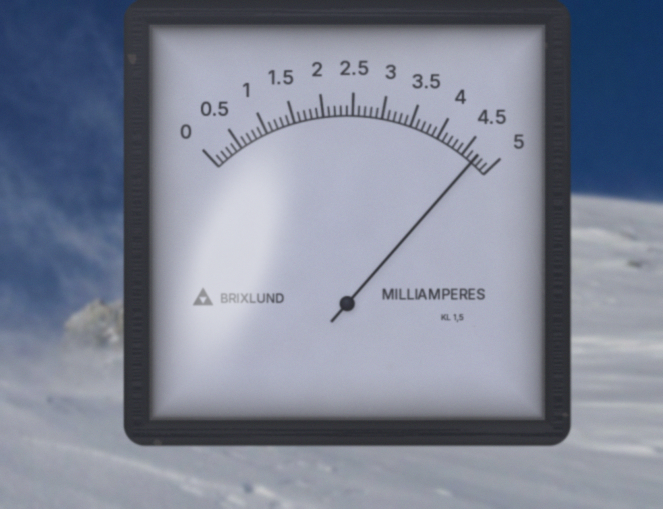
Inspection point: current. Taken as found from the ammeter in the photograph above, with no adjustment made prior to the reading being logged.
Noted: 4.7 mA
